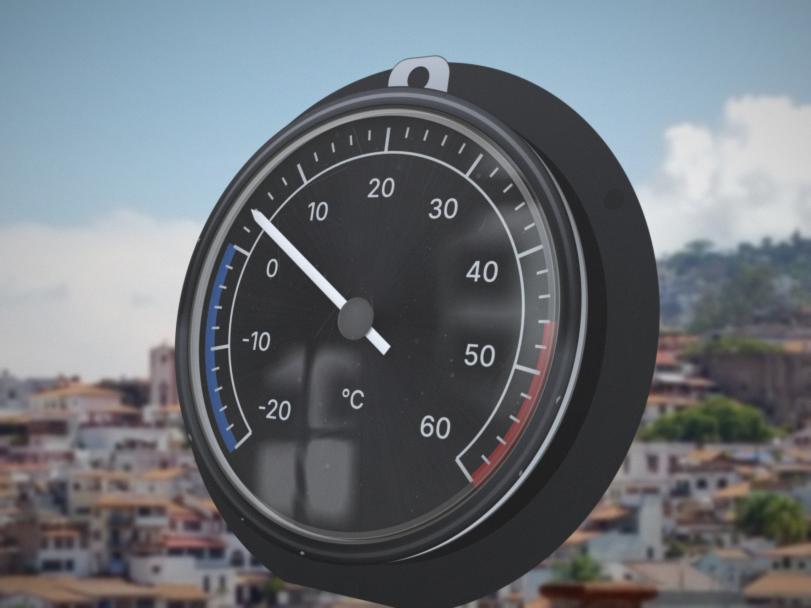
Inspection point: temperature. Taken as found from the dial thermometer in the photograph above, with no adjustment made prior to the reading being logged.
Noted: 4 °C
